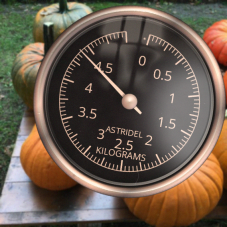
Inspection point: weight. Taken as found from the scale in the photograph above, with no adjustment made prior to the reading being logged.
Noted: 4.4 kg
